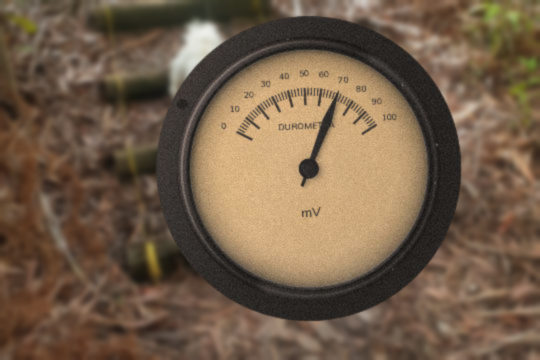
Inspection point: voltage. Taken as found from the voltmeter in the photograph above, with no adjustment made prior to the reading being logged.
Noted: 70 mV
